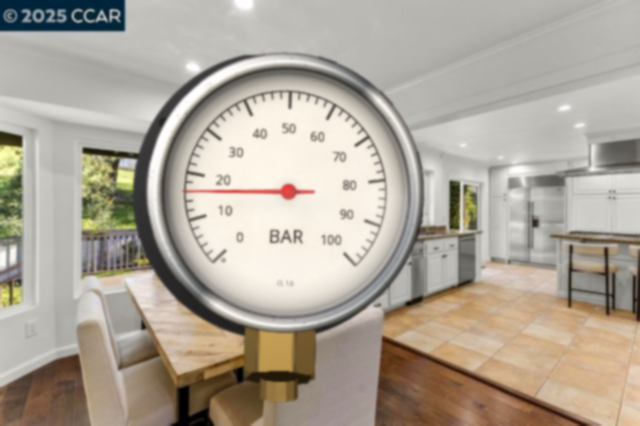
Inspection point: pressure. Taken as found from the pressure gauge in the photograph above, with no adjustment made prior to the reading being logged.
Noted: 16 bar
